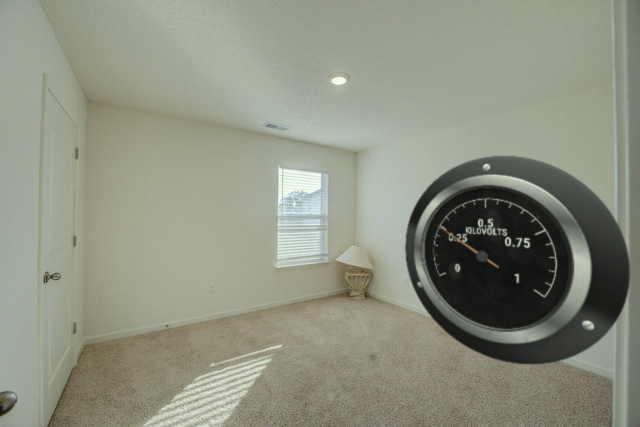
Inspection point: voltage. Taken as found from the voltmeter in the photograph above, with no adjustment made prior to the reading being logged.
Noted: 0.25 kV
